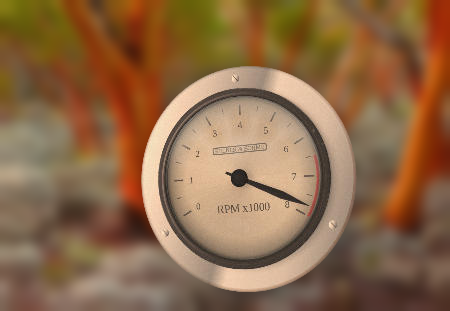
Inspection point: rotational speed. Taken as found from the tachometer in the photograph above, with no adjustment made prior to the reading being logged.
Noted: 7750 rpm
